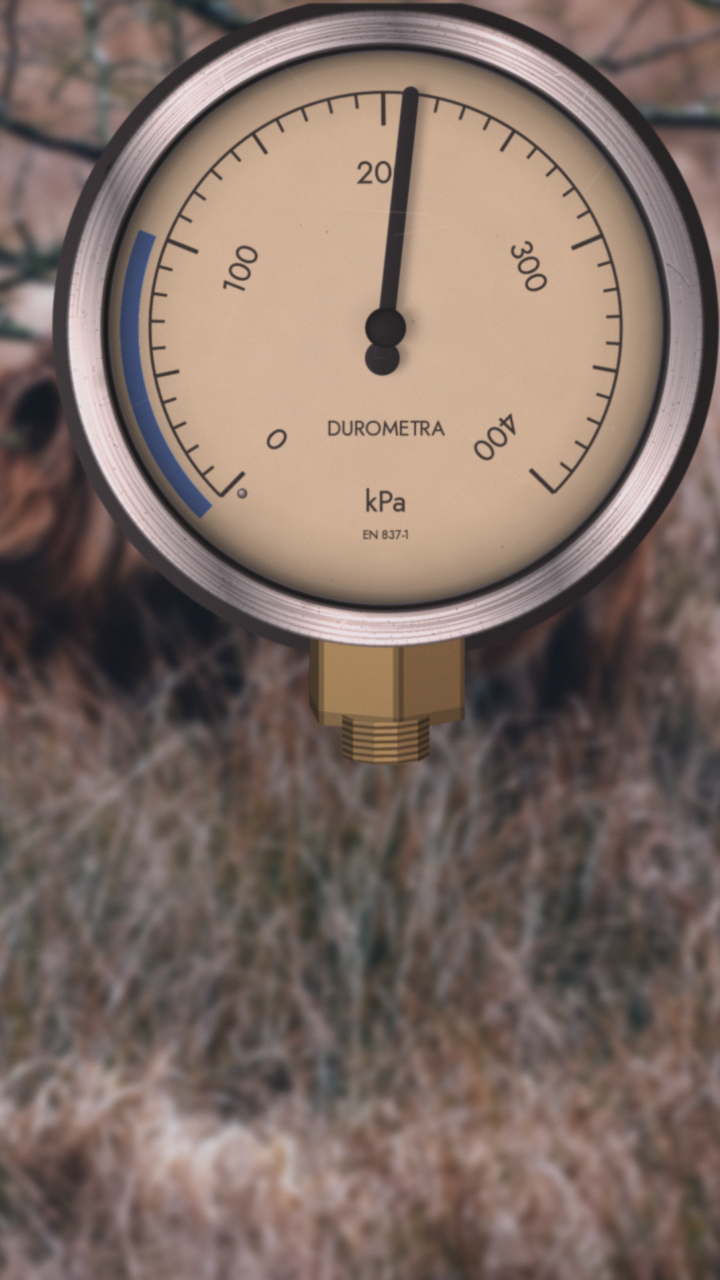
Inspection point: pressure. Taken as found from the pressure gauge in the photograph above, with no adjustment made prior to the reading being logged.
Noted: 210 kPa
